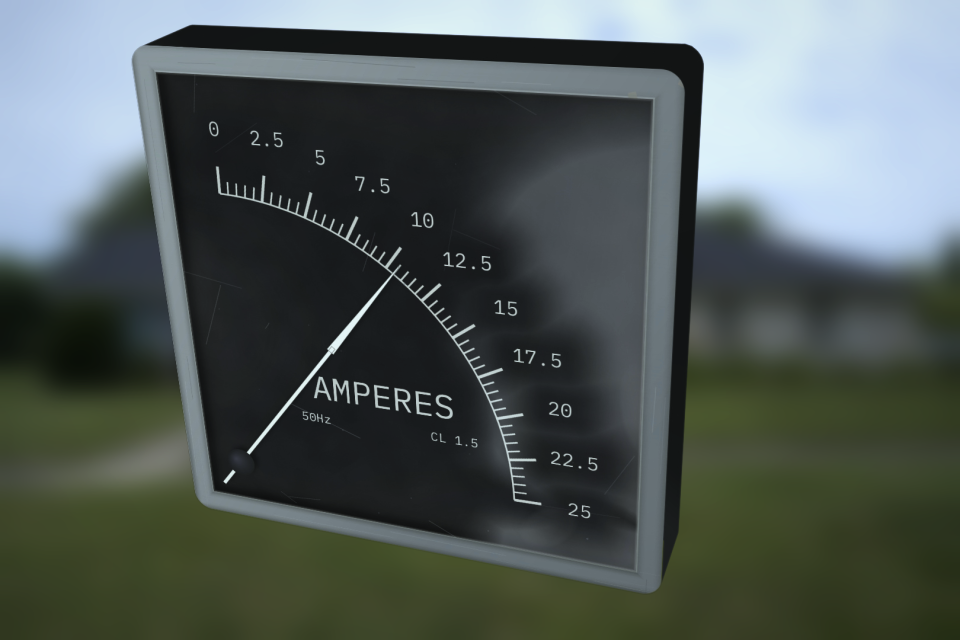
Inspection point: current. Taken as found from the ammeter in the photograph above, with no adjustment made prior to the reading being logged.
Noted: 10.5 A
